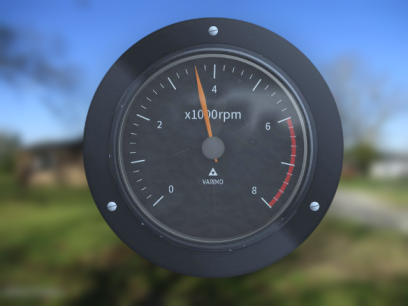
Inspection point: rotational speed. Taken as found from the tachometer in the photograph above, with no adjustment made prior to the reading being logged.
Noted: 3600 rpm
